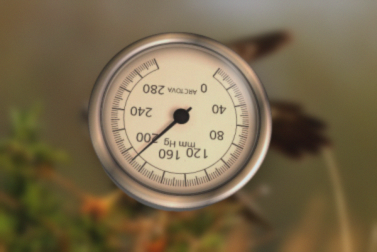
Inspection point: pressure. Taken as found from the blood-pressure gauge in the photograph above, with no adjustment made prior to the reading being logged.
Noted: 190 mmHg
